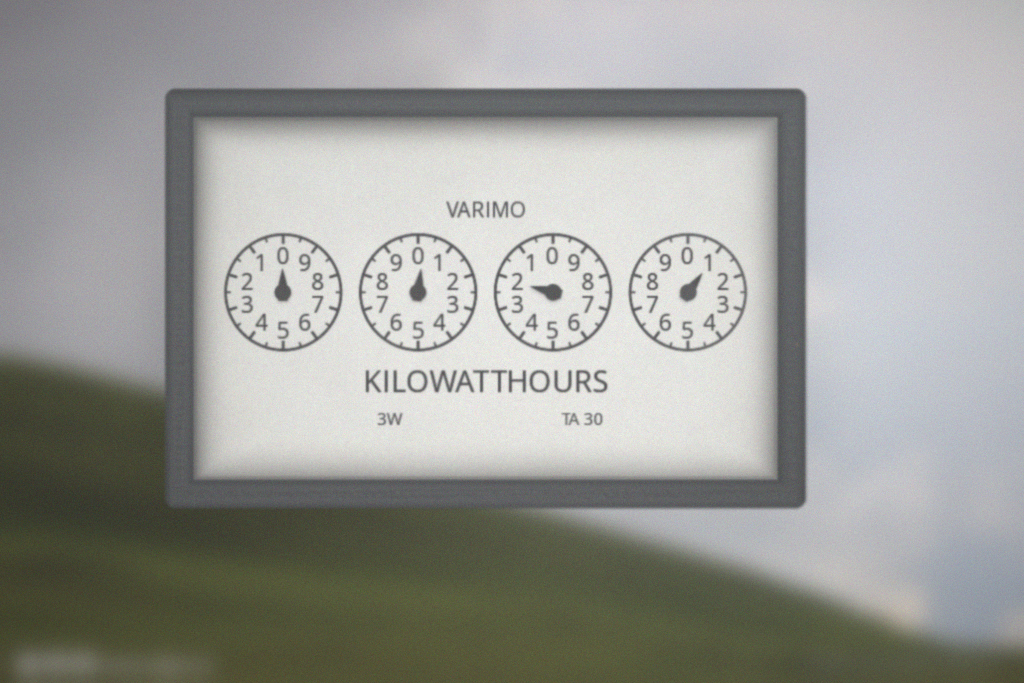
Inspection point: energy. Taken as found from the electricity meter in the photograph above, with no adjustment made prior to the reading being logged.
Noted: 21 kWh
